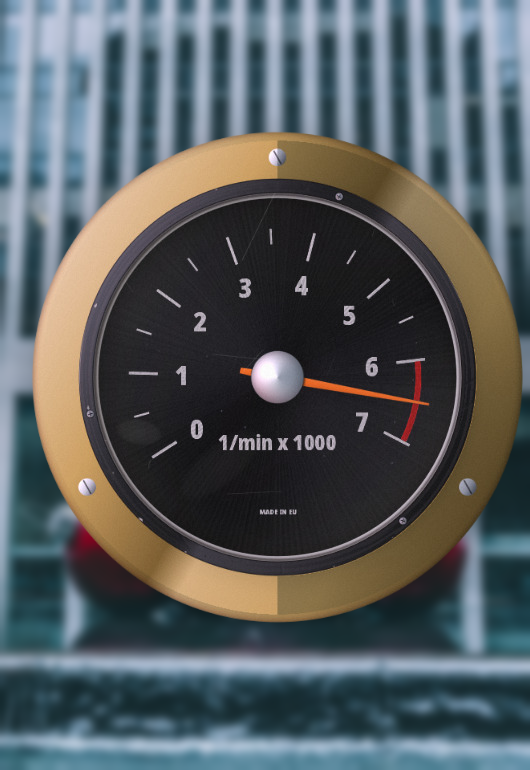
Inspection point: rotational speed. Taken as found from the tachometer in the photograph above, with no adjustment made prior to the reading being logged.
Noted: 6500 rpm
